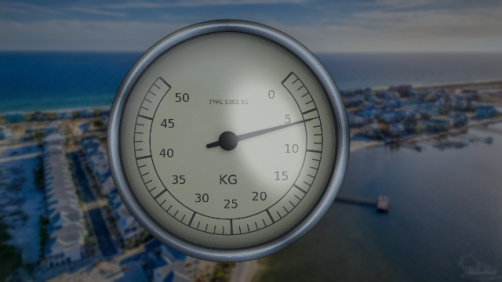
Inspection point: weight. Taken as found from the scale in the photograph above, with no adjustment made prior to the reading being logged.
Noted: 6 kg
